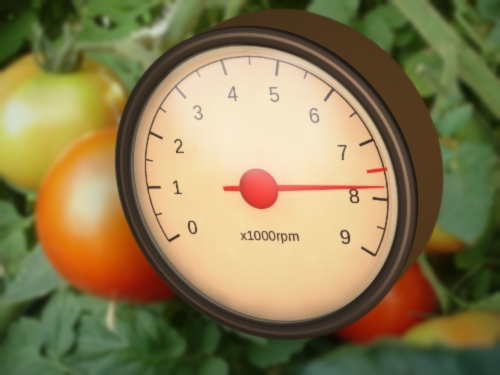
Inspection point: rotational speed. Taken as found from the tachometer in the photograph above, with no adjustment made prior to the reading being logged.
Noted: 7750 rpm
